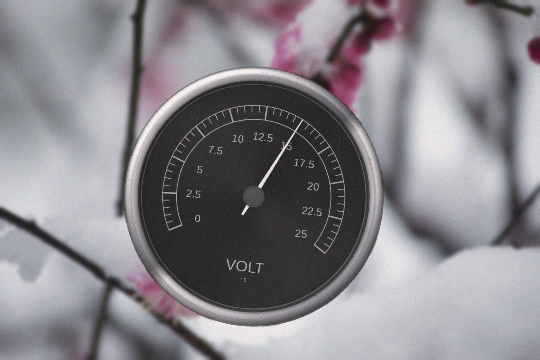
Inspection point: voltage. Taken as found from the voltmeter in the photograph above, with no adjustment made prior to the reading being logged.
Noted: 15 V
